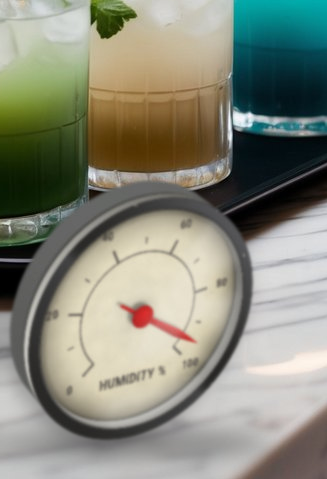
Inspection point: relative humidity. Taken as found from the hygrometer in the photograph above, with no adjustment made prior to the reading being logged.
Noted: 95 %
